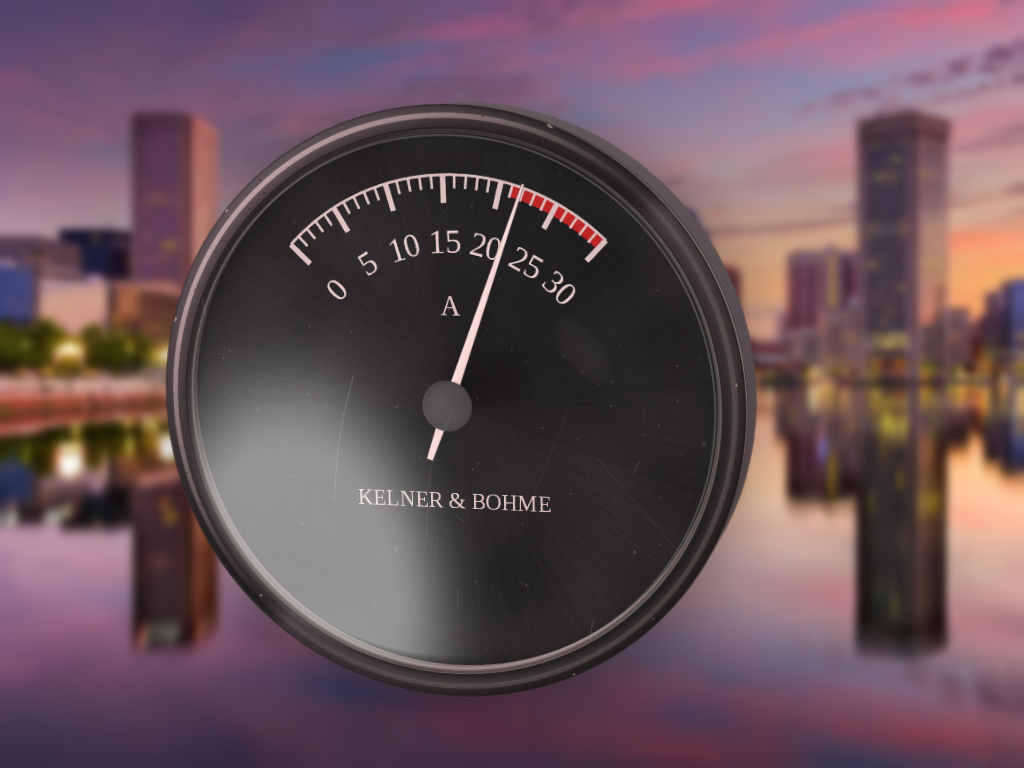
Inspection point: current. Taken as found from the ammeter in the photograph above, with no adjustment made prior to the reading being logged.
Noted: 22 A
